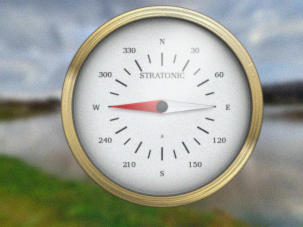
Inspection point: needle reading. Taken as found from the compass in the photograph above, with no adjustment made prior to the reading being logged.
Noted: 270 °
